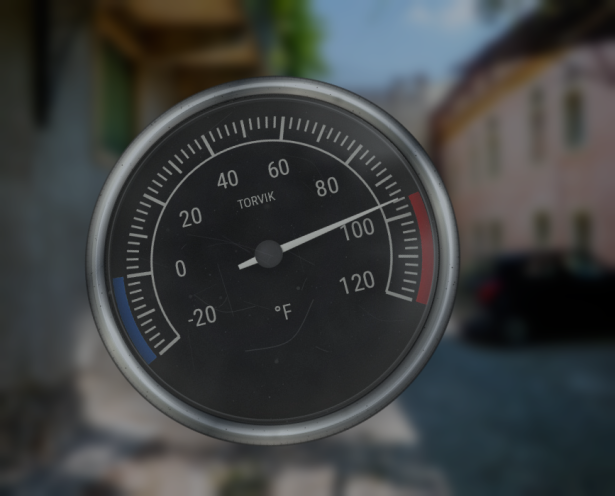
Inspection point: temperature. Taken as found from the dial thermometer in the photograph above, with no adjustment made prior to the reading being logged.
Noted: 96 °F
